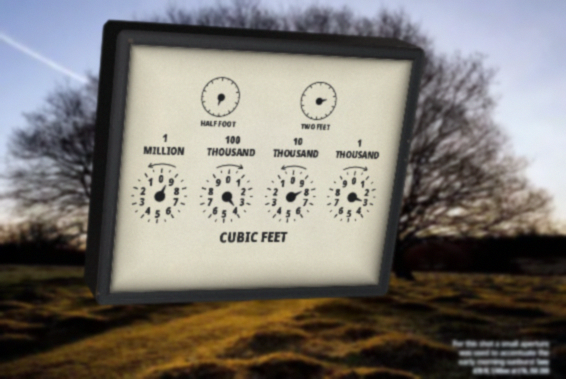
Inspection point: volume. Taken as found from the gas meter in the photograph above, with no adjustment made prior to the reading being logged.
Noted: 938300 ft³
